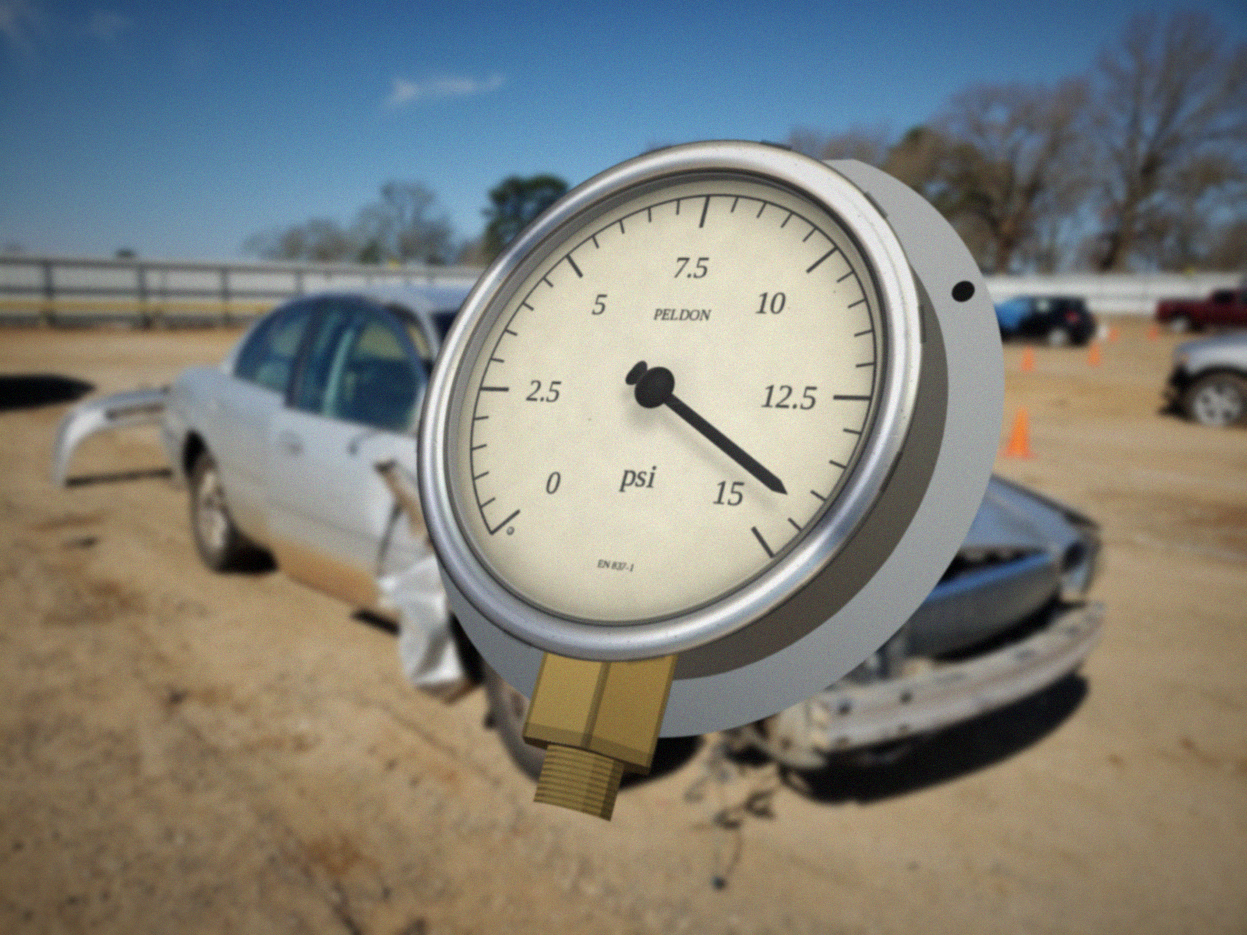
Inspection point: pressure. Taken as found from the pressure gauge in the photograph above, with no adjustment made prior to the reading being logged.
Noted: 14.25 psi
